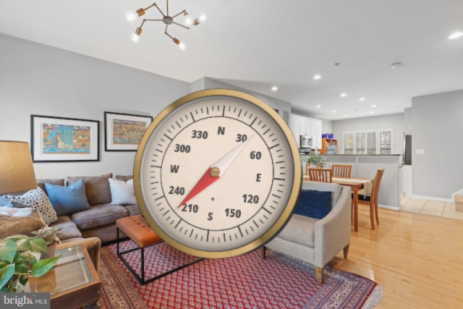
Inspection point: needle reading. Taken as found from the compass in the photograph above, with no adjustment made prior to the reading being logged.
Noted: 220 °
